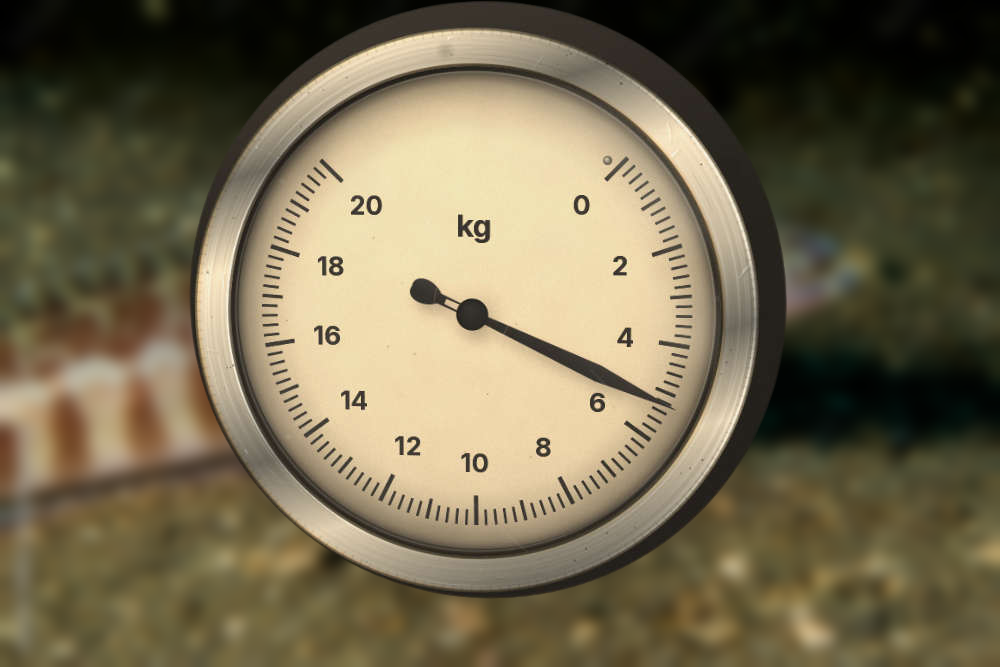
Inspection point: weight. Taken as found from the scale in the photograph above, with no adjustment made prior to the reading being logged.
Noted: 5.2 kg
